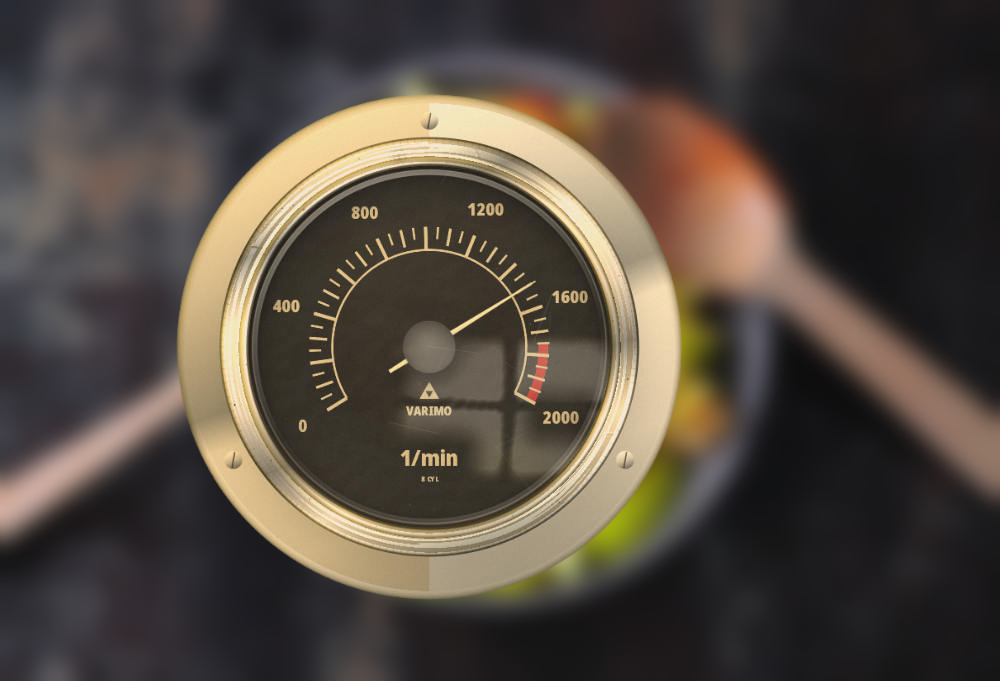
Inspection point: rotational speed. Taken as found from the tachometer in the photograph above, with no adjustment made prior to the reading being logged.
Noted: 1500 rpm
